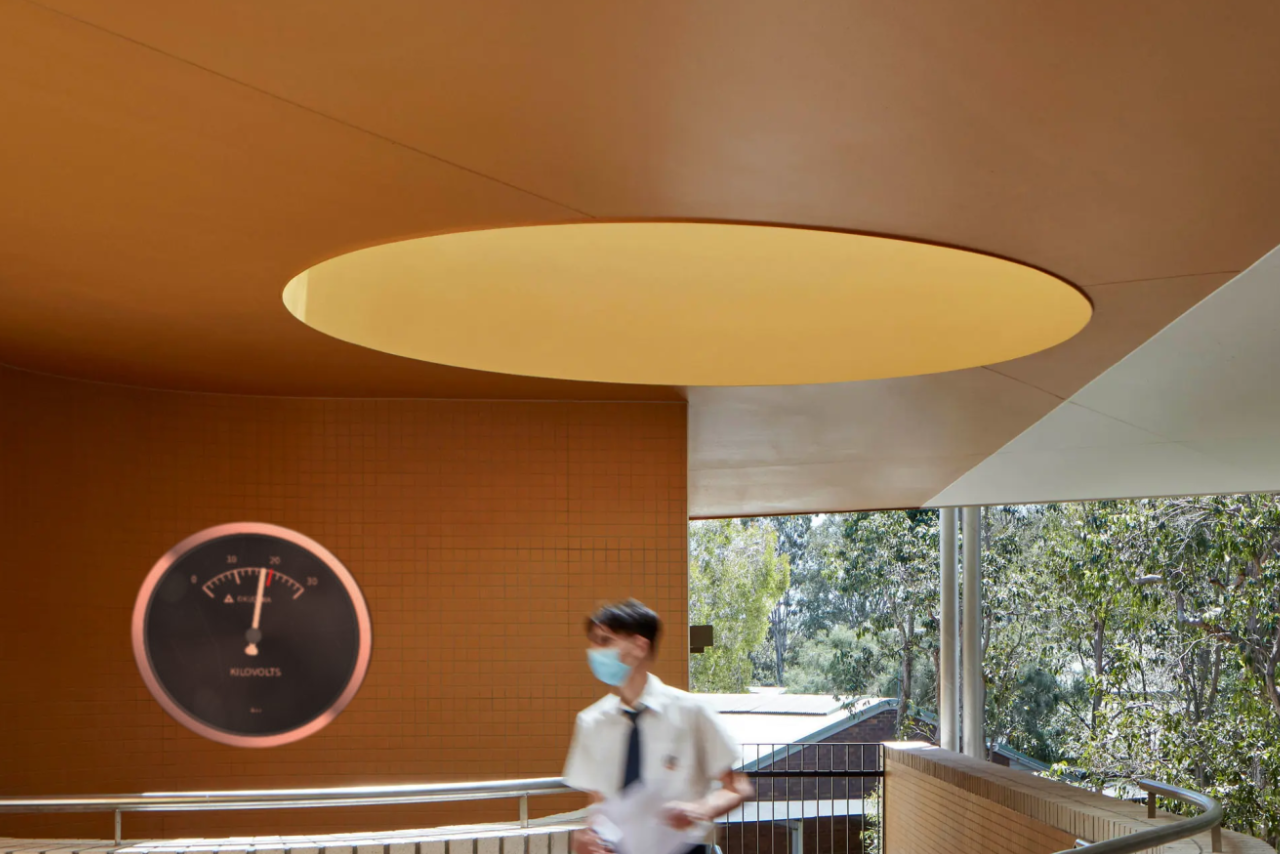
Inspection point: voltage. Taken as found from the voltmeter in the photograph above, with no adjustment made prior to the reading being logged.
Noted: 18 kV
